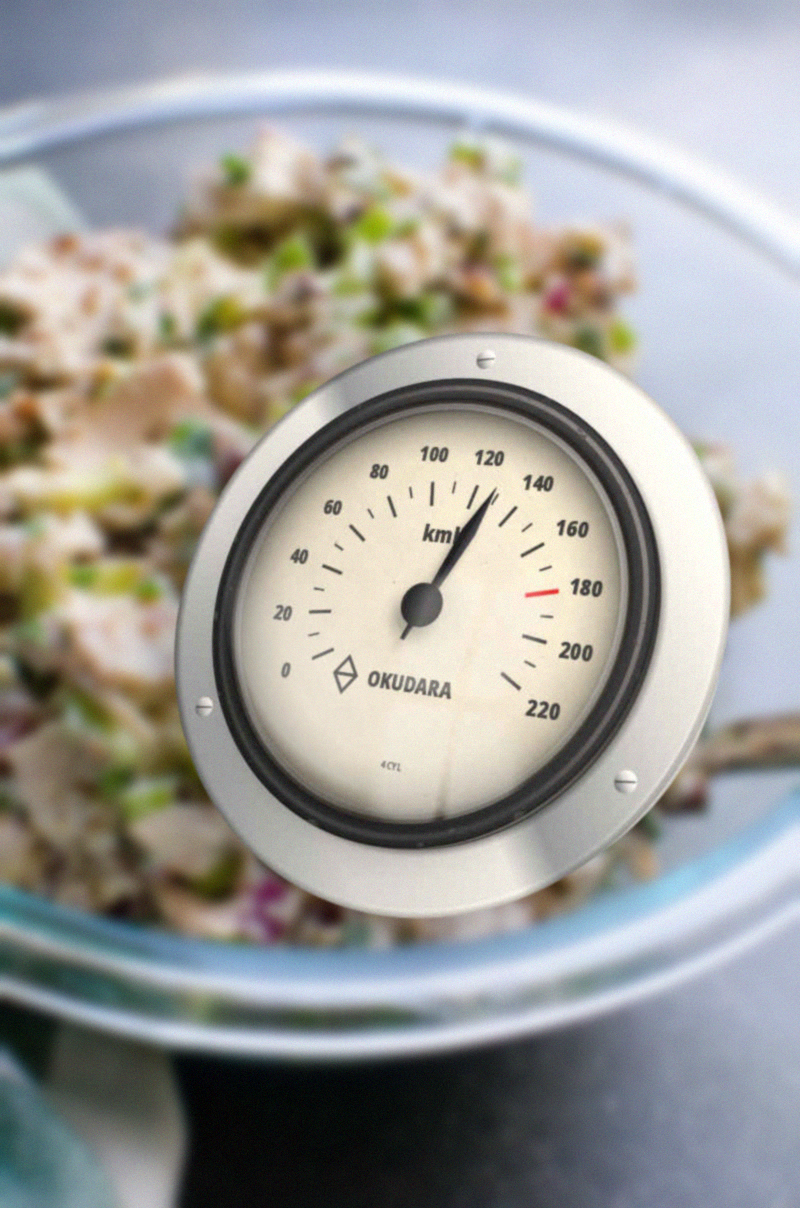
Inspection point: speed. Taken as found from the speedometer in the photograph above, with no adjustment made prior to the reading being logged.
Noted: 130 km/h
